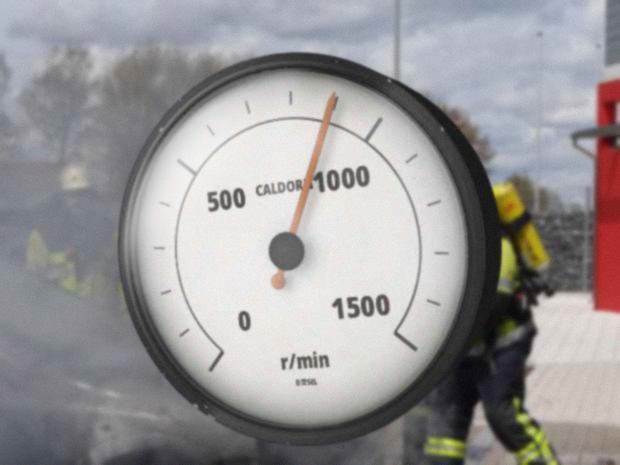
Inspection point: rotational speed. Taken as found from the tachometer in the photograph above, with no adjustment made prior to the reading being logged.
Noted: 900 rpm
